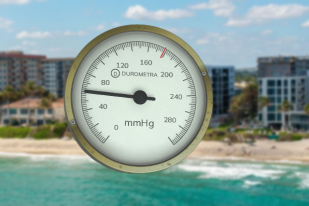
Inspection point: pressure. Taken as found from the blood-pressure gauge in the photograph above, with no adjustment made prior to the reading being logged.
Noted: 60 mmHg
